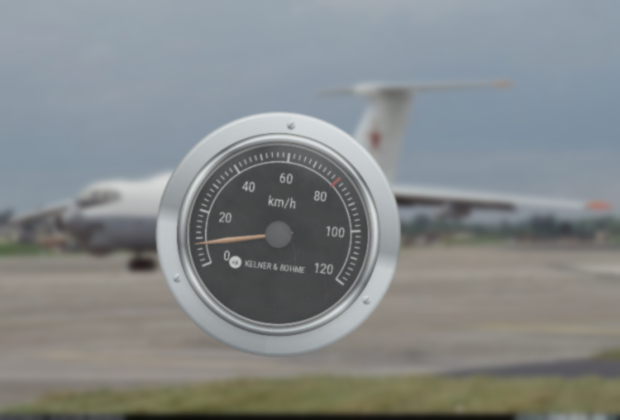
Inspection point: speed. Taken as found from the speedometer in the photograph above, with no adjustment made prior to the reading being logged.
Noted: 8 km/h
